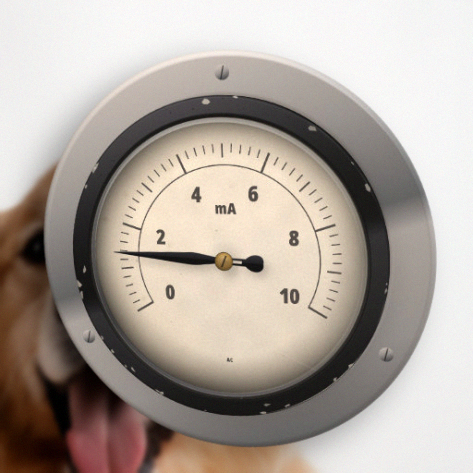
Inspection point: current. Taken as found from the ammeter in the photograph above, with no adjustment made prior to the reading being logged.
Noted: 1.4 mA
